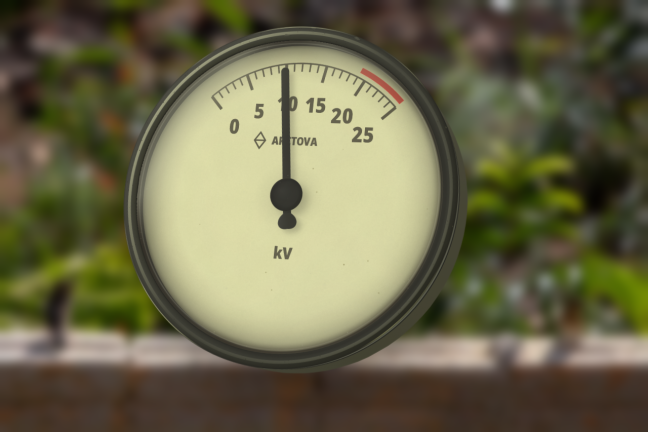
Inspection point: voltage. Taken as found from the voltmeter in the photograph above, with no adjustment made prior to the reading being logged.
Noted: 10 kV
